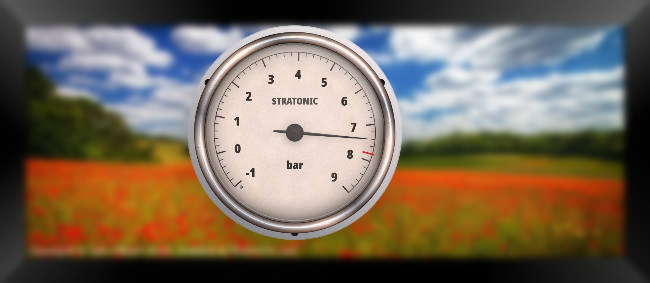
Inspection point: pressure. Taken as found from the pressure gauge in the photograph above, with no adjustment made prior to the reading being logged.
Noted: 7.4 bar
